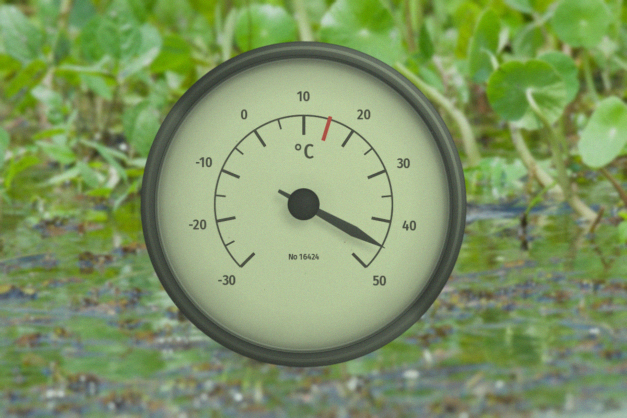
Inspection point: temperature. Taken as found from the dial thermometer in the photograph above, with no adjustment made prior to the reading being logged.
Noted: 45 °C
